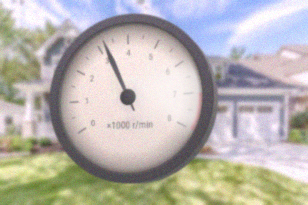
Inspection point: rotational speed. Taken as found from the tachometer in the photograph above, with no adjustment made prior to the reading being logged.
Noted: 3250 rpm
